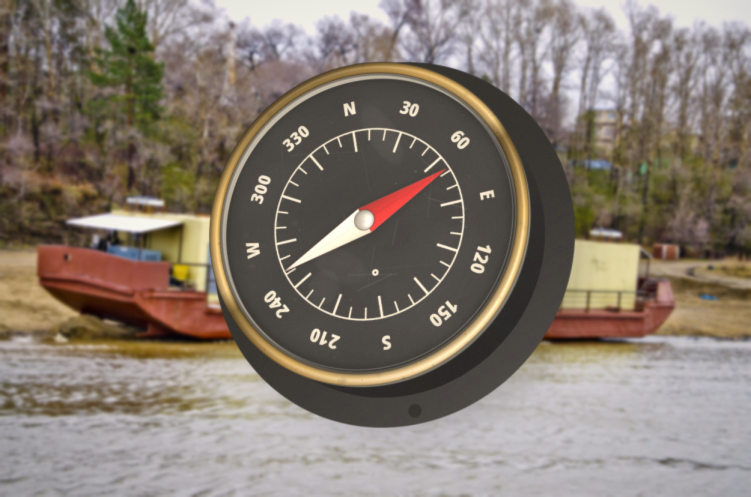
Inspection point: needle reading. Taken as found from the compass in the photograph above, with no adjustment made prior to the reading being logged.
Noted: 70 °
